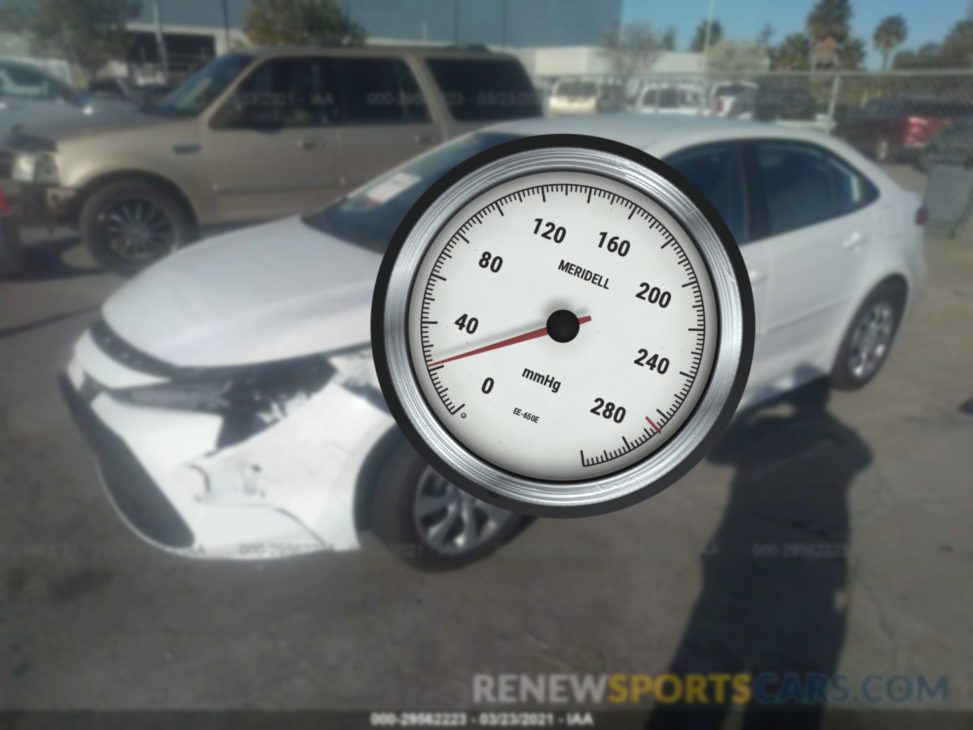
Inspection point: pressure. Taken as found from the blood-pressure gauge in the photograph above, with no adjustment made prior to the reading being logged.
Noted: 22 mmHg
